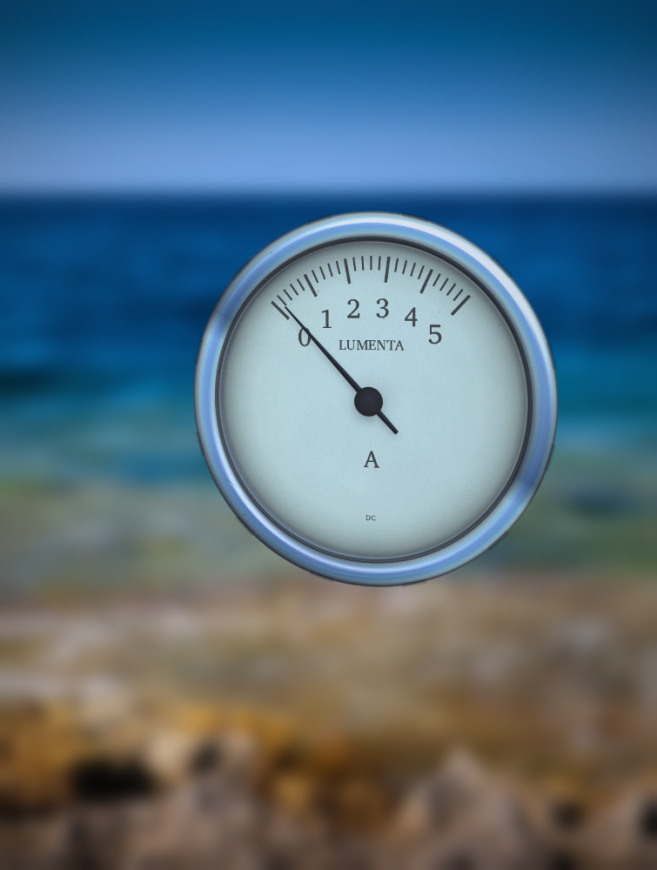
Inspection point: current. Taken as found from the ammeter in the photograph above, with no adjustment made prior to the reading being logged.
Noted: 0.2 A
